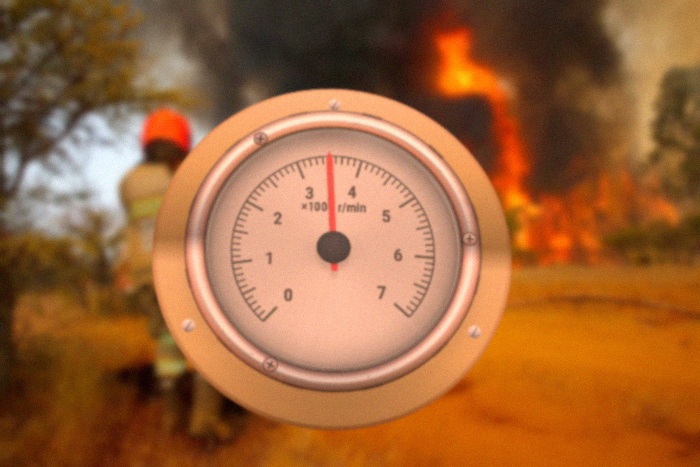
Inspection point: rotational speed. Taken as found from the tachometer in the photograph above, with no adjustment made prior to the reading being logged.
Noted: 3500 rpm
